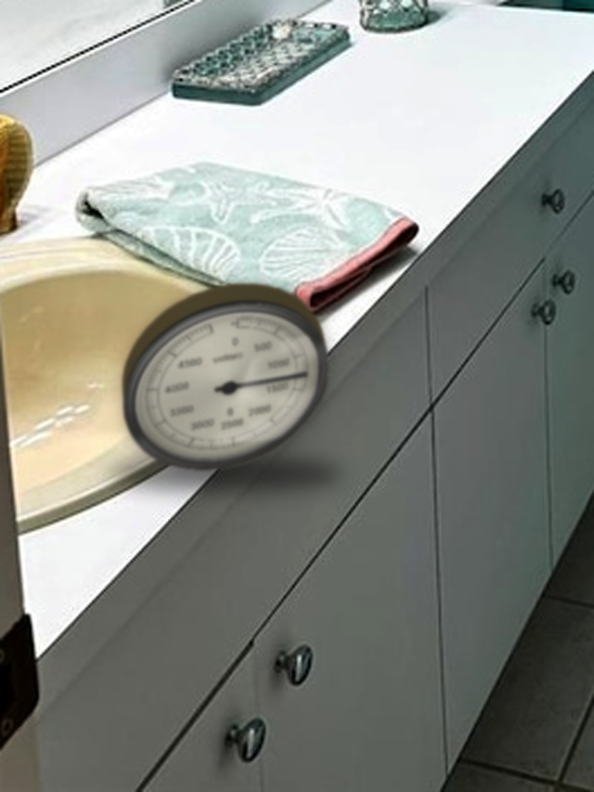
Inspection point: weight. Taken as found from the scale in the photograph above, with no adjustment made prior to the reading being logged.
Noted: 1250 g
